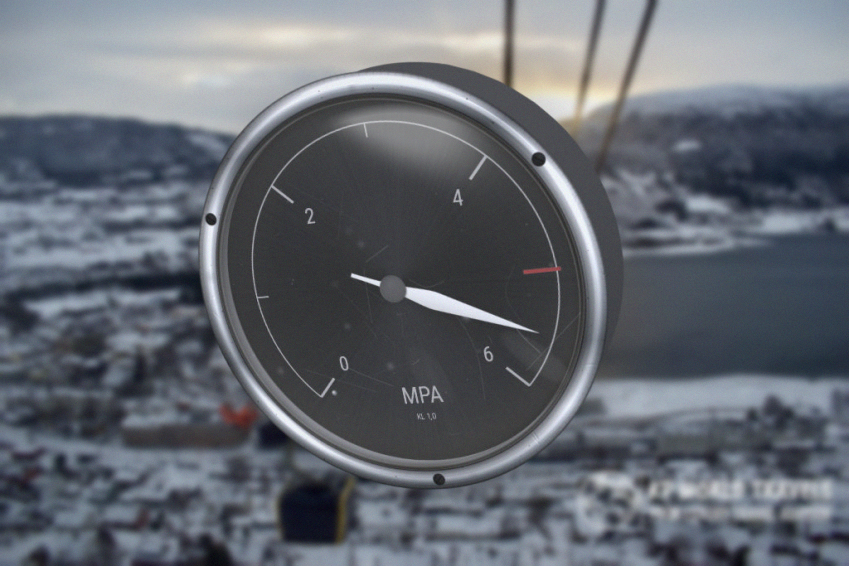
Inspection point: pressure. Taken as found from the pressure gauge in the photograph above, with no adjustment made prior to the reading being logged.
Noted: 5.5 MPa
